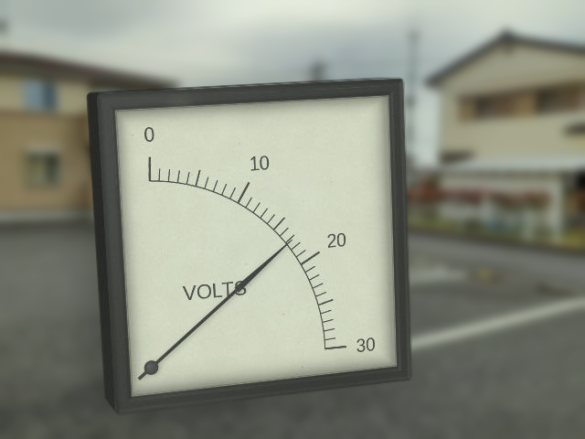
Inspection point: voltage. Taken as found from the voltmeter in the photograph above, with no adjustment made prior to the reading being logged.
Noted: 17 V
